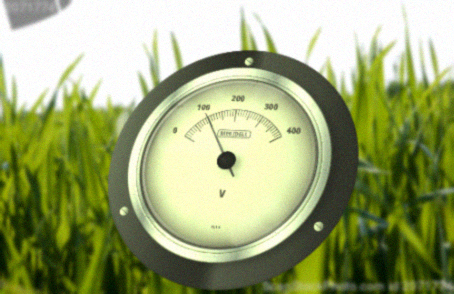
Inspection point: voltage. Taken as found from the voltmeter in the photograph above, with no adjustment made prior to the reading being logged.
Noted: 100 V
